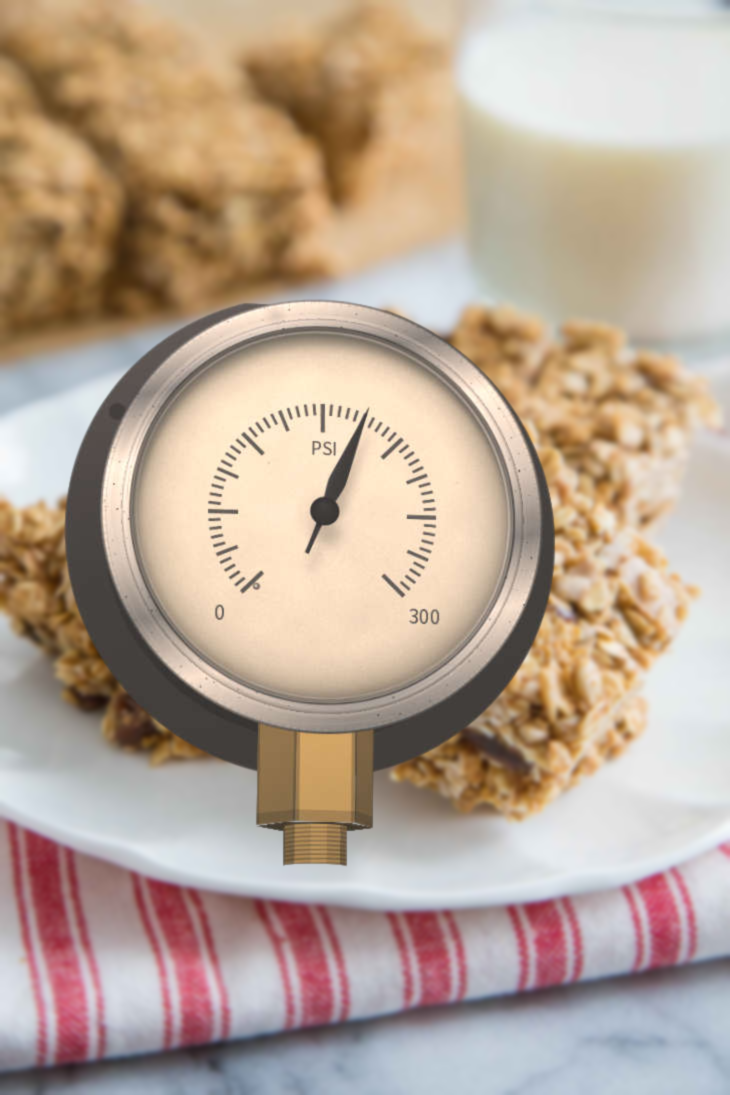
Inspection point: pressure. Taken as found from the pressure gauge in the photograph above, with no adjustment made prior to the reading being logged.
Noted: 175 psi
